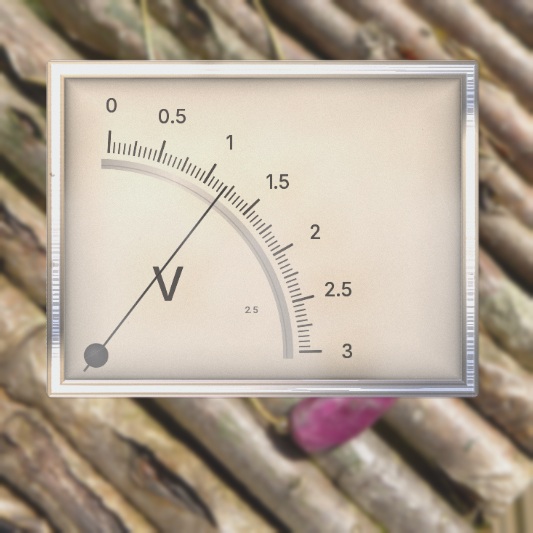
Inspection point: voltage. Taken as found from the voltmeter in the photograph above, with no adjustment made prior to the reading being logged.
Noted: 1.2 V
